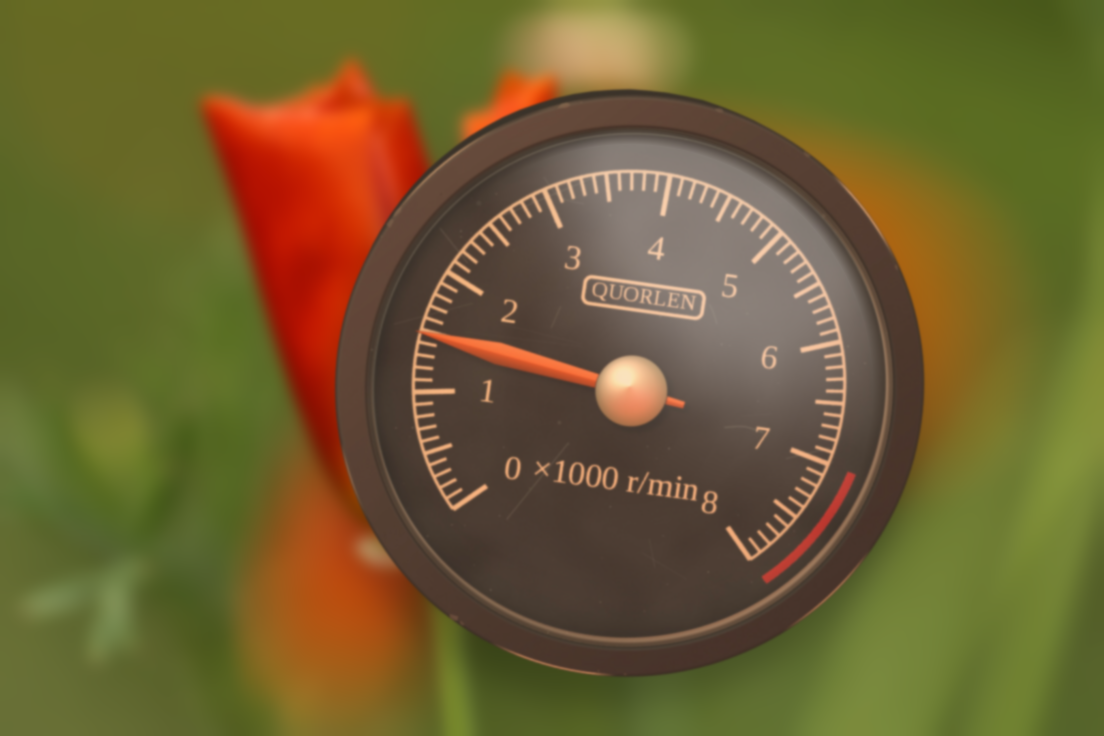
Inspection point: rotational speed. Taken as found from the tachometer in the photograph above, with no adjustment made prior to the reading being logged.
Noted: 1500 rpm
